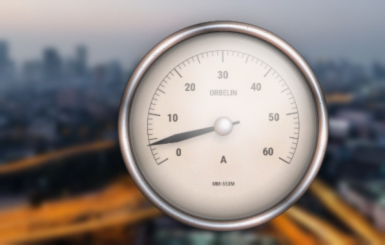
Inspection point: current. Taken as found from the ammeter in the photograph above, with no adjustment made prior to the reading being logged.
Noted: 4 A
